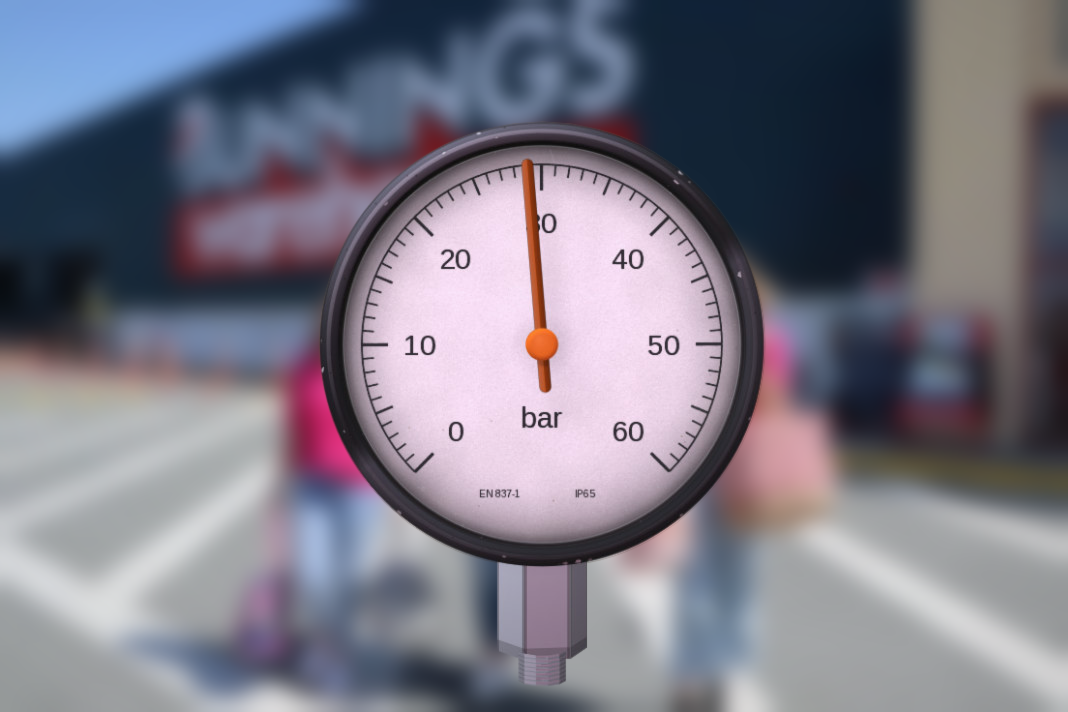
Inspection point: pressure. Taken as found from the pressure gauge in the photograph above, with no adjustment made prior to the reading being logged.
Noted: 29 bar
